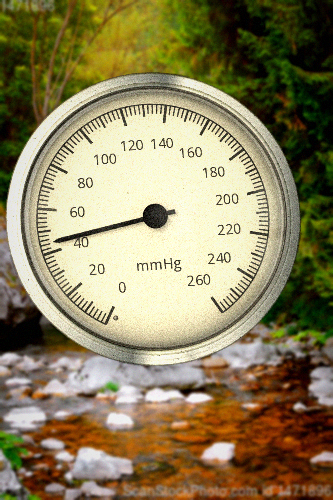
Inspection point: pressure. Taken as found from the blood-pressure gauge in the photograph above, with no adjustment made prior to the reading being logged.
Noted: 44 mmHg
